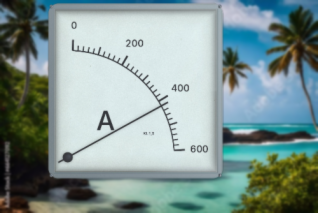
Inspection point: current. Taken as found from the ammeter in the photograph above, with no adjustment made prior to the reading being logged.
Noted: 420 A
